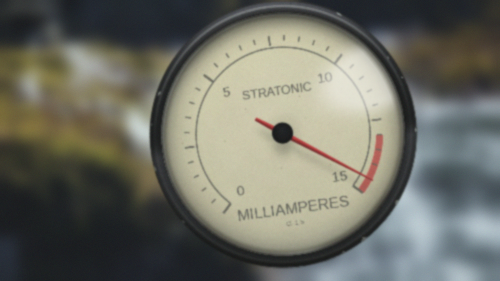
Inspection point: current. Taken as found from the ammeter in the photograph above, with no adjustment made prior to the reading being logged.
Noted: 14.5 mA
